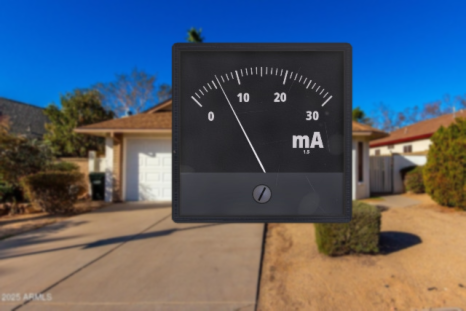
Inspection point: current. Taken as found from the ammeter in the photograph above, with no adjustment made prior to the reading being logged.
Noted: 6 mA
